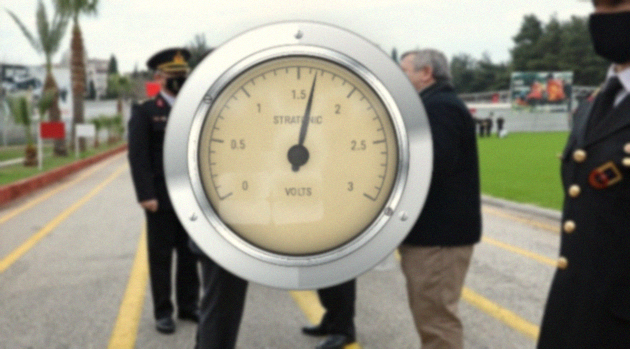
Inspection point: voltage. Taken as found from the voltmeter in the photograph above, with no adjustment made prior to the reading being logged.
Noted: 1.65 V
